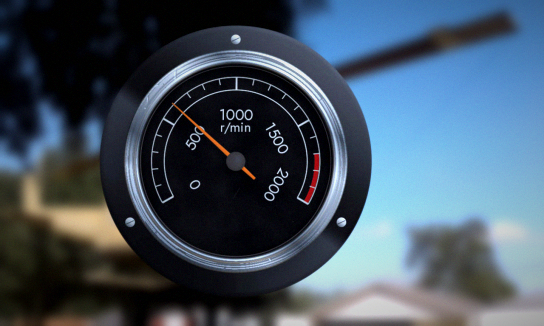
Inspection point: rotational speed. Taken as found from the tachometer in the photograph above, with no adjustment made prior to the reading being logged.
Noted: 600 rpm
